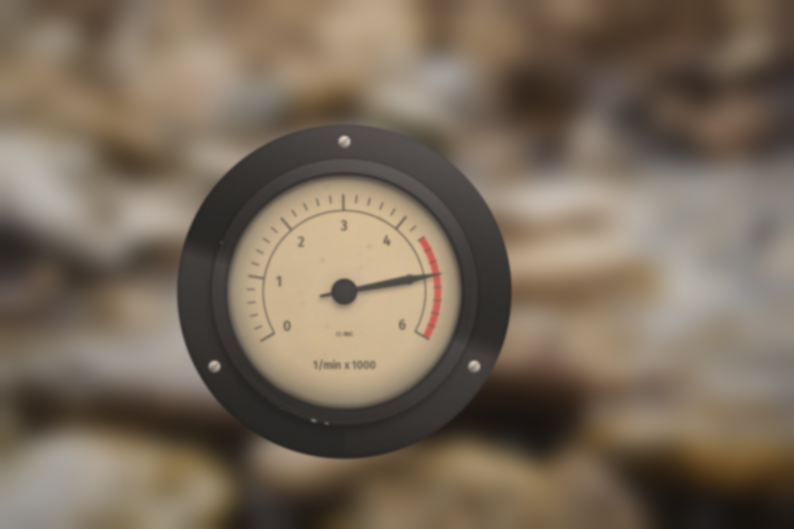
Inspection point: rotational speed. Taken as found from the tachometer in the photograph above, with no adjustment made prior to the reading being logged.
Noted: 5000 rpm
